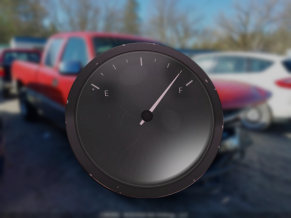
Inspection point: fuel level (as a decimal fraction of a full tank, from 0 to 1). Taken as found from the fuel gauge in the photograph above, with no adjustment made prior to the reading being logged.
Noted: 0.875
